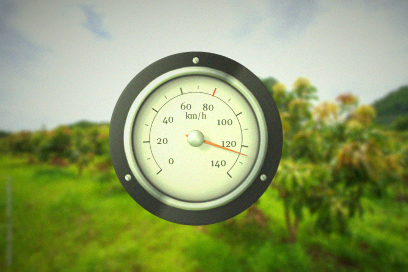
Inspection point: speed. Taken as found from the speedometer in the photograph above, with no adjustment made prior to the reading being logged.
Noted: 125 km/h
